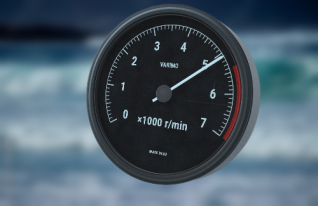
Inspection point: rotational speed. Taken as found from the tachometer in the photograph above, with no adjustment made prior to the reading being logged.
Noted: 5100 rpm
